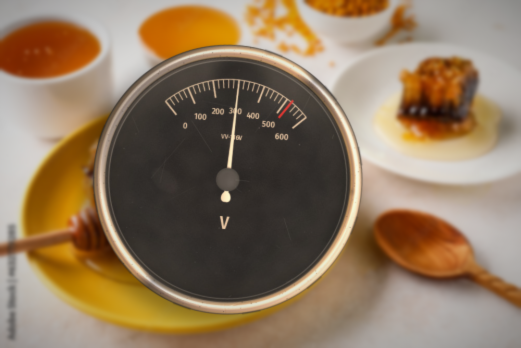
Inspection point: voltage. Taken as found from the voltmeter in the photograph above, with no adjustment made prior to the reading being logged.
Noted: 300 V
